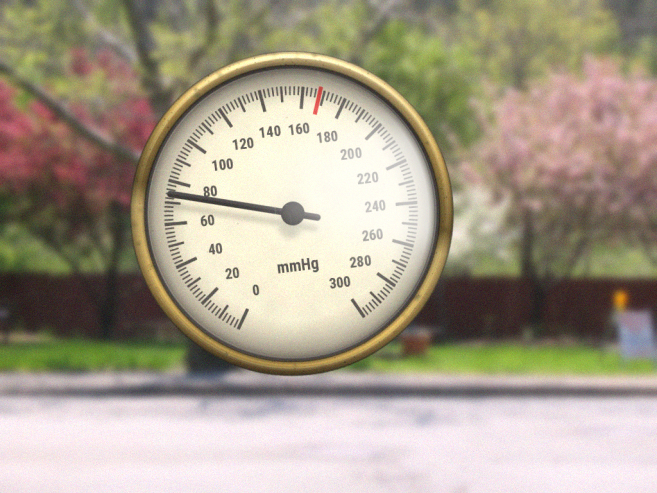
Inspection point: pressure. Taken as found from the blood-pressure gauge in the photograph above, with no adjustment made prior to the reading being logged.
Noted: 74 mmHg
